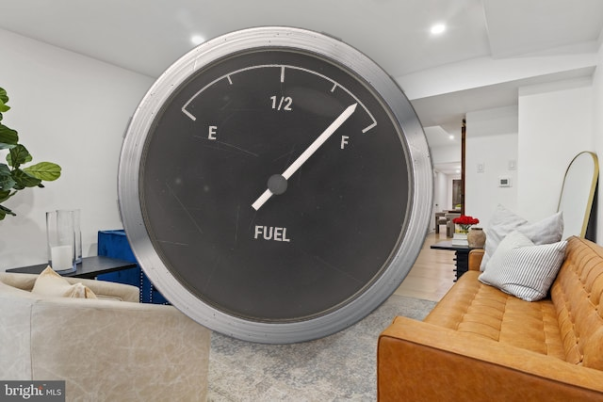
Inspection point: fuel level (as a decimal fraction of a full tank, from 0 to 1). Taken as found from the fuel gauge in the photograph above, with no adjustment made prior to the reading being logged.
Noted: 0.875
